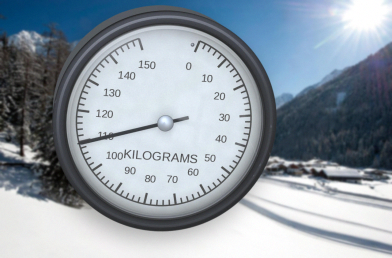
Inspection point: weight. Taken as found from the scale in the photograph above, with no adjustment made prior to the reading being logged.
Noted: 110 kg
